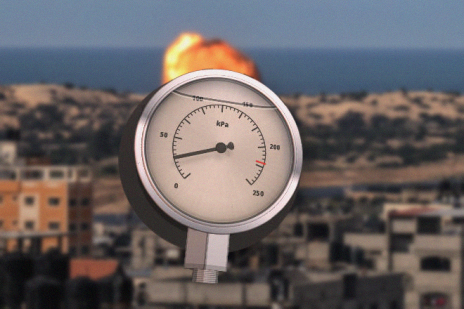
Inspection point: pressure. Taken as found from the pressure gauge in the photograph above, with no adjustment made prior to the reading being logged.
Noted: 25 kPa
